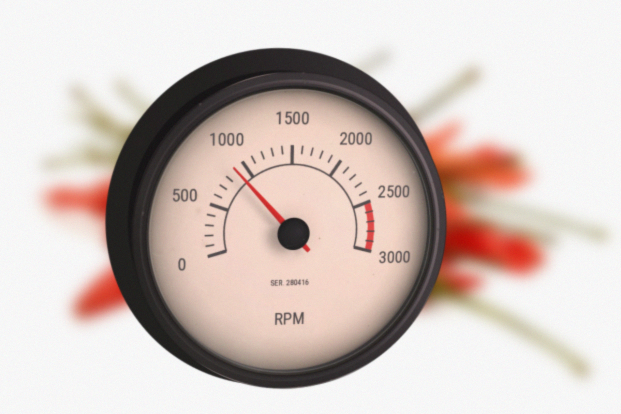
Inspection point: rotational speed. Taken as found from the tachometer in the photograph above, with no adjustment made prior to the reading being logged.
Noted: 900 rpm
